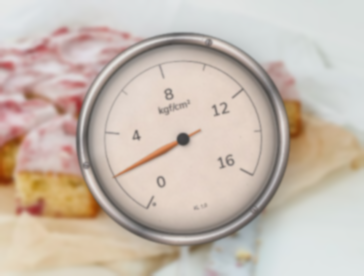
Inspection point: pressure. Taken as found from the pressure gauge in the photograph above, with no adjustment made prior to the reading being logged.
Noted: 2 kg/cm²
